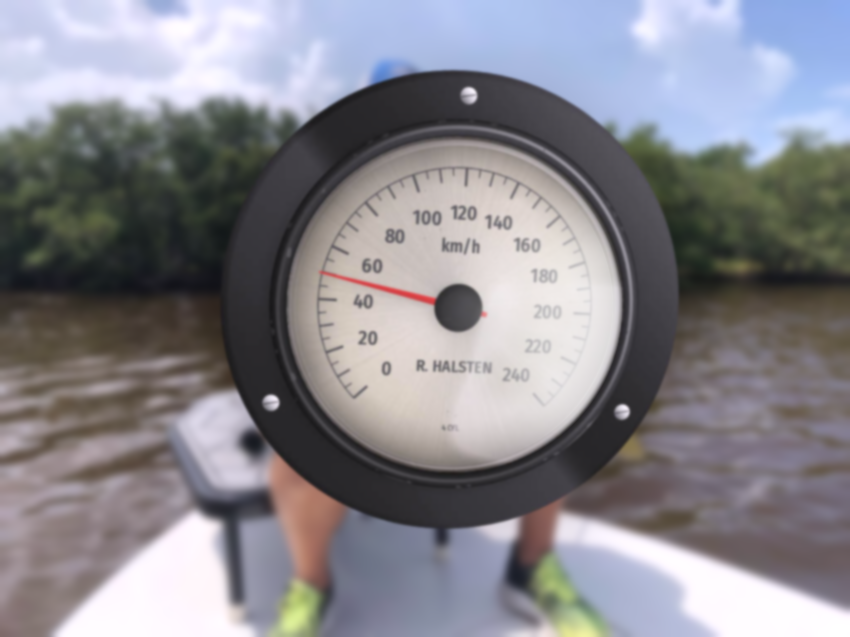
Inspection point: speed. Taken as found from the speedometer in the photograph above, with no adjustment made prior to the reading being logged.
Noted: 50 km/h
